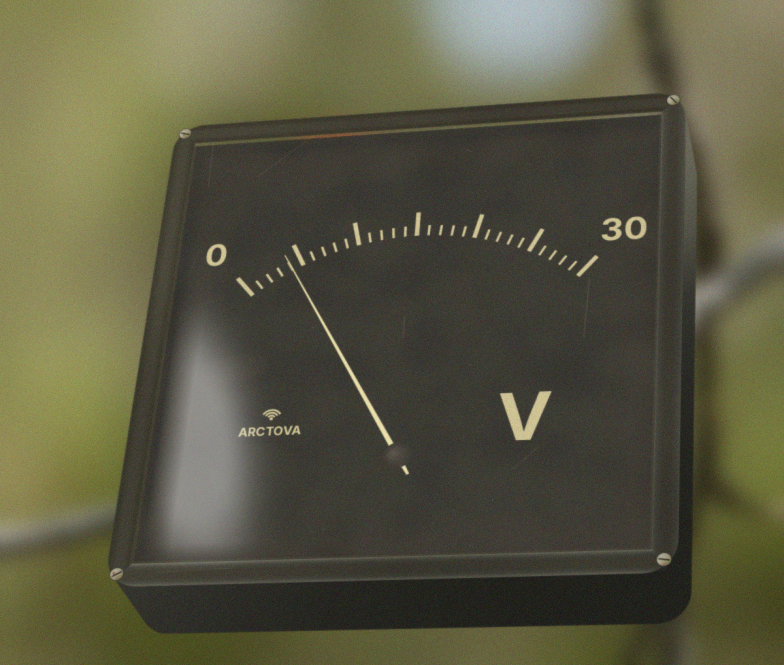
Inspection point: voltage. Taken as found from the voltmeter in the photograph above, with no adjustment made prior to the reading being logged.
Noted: 4 V
